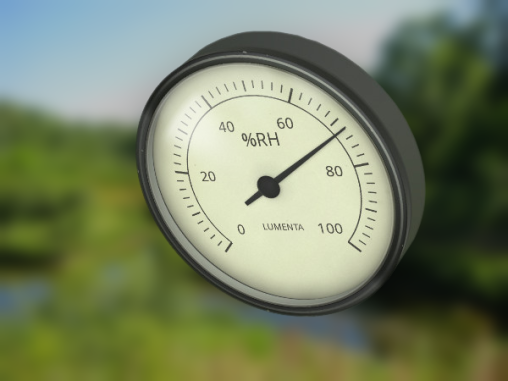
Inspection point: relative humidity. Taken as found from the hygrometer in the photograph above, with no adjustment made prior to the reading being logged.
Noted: 72 %
